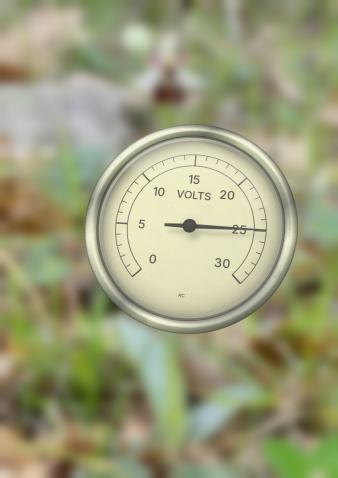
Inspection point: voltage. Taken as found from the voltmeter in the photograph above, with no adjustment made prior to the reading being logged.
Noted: 25 V
